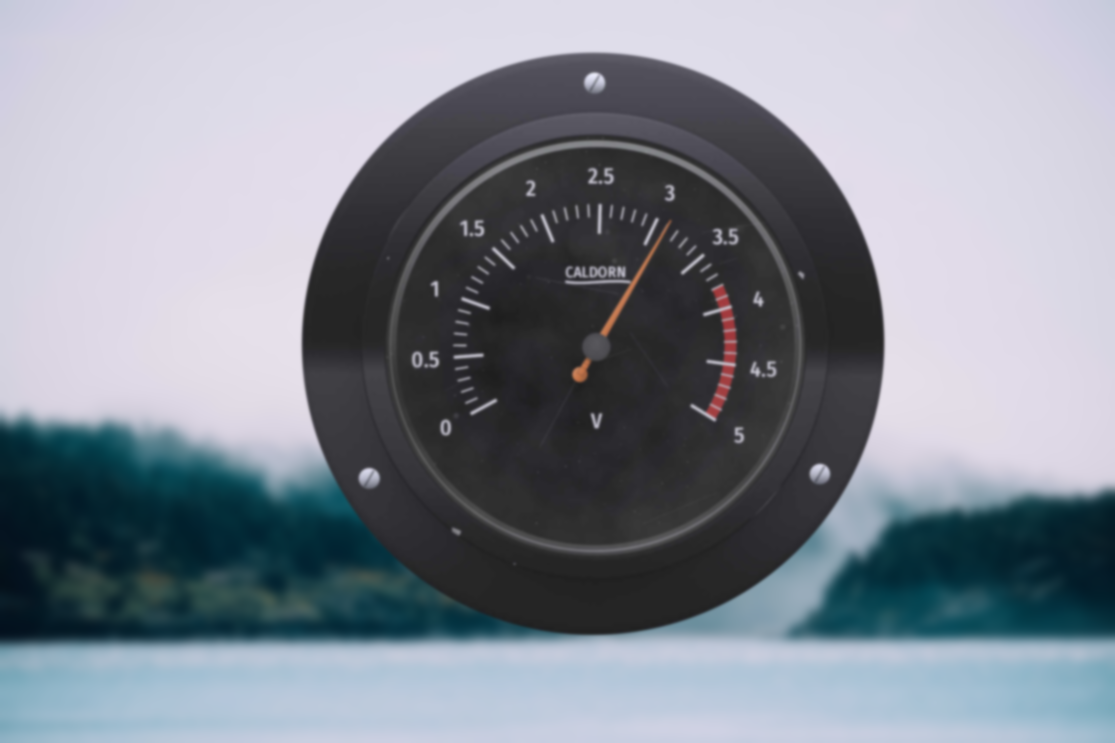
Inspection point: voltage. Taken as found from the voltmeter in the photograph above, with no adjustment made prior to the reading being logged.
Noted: 3.1 V
